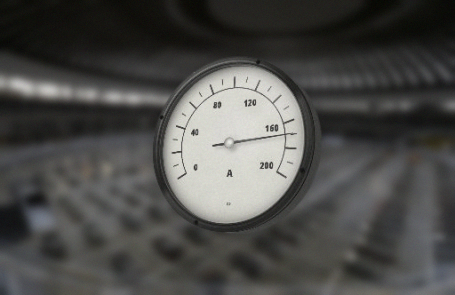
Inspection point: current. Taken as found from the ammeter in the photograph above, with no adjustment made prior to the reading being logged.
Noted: 170 A
